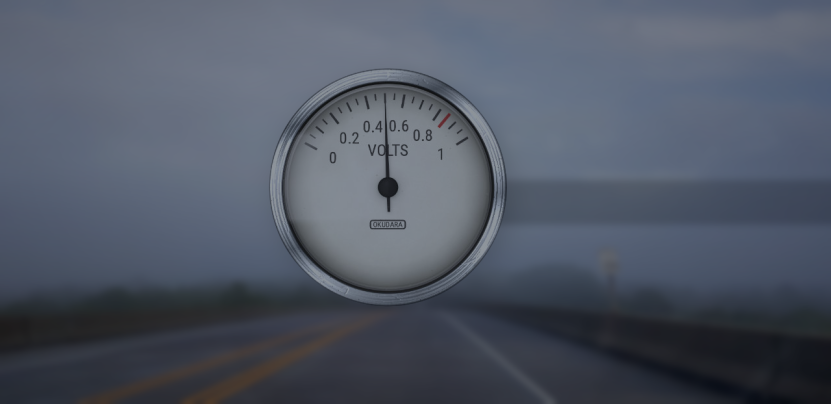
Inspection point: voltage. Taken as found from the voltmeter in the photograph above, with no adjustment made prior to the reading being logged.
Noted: 0.5 V
